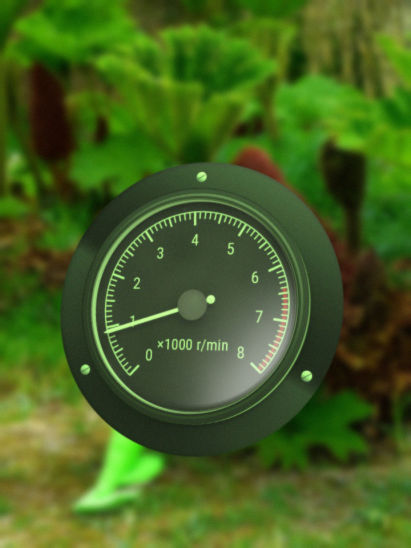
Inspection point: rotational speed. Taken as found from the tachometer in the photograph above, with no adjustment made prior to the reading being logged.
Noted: 900 rpm
